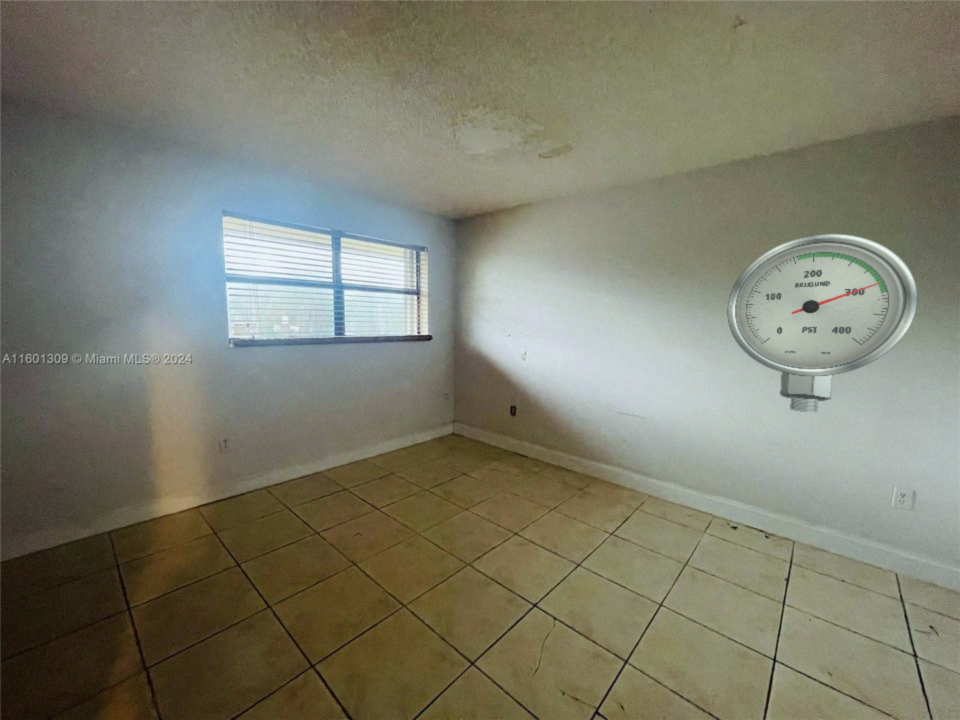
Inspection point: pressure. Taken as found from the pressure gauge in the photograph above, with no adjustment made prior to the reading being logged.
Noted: 300 psi
